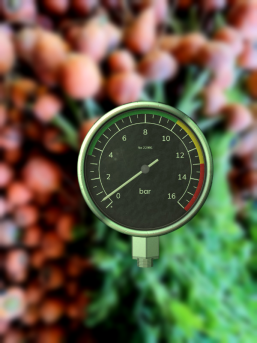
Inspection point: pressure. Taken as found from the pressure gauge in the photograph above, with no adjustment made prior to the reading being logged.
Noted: 0.5 bar
